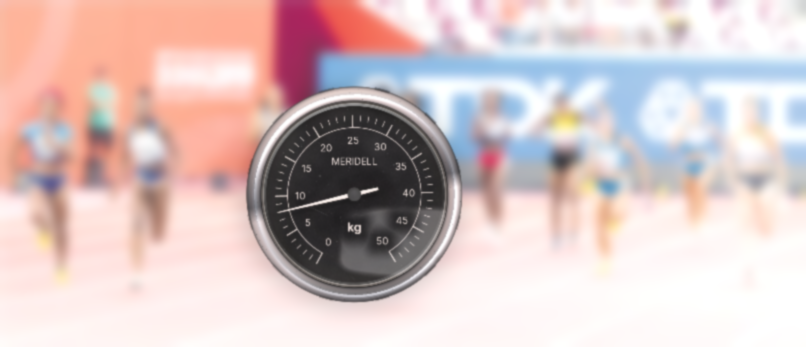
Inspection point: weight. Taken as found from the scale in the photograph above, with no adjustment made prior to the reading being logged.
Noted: 8 kg
